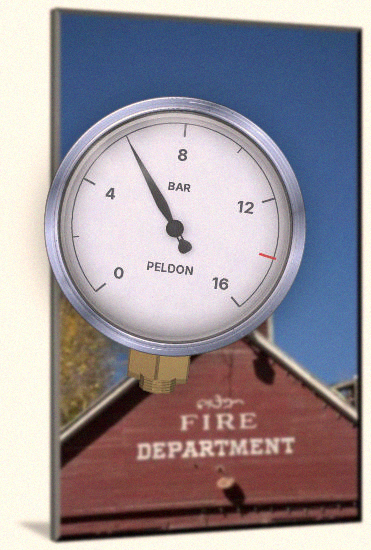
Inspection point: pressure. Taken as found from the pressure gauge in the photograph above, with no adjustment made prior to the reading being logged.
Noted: 6 bar
